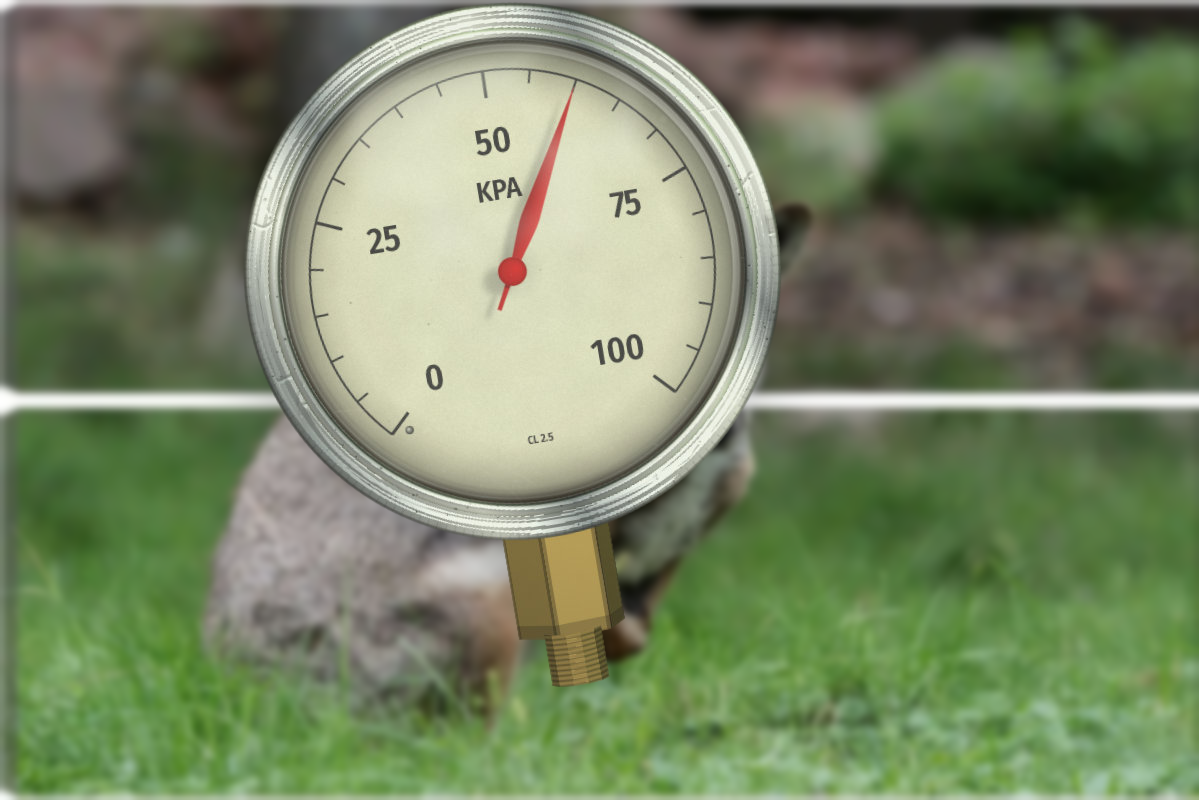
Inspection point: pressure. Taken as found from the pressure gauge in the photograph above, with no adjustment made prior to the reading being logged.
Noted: 60 kPa
